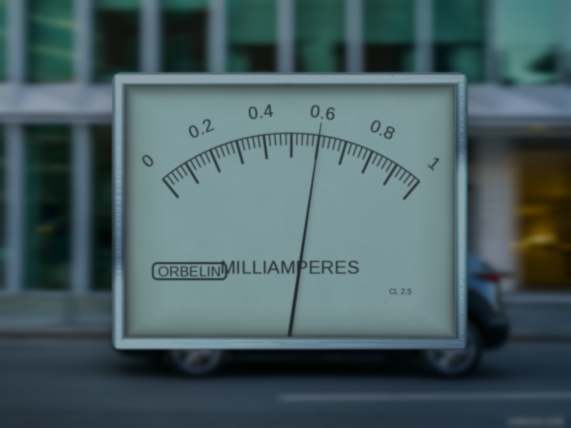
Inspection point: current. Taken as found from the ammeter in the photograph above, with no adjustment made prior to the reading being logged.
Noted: 0.6 mA
